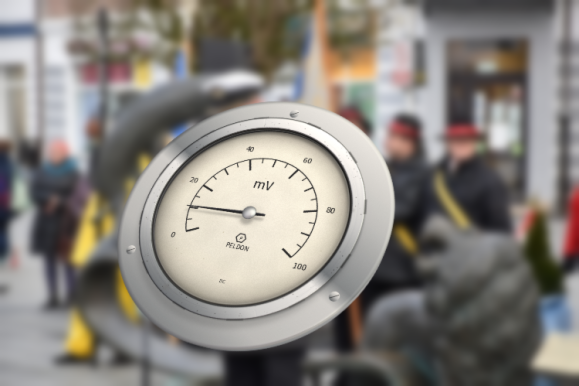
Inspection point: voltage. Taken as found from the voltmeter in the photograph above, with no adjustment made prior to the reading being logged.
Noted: 10 mV
